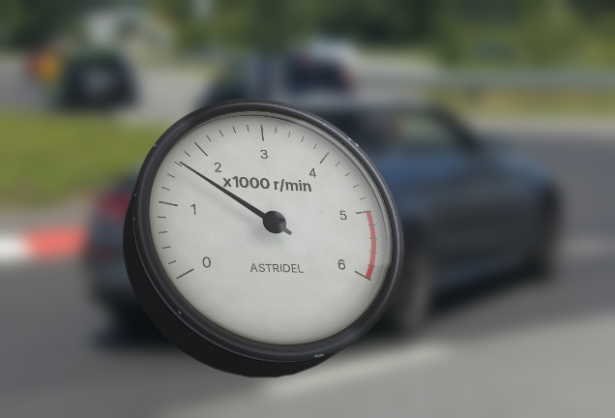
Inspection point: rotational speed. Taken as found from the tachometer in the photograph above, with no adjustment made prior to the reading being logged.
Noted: 1600 rpm
